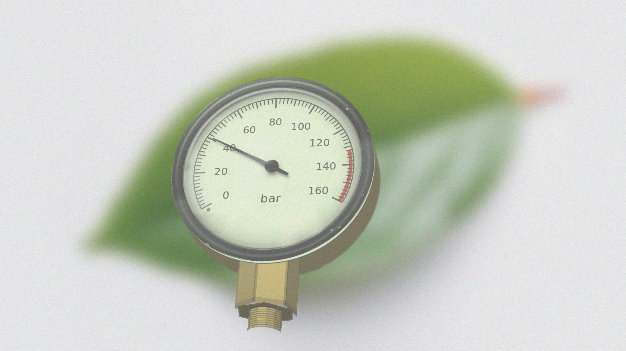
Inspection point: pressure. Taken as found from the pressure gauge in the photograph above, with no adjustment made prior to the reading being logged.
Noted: 40 bar
